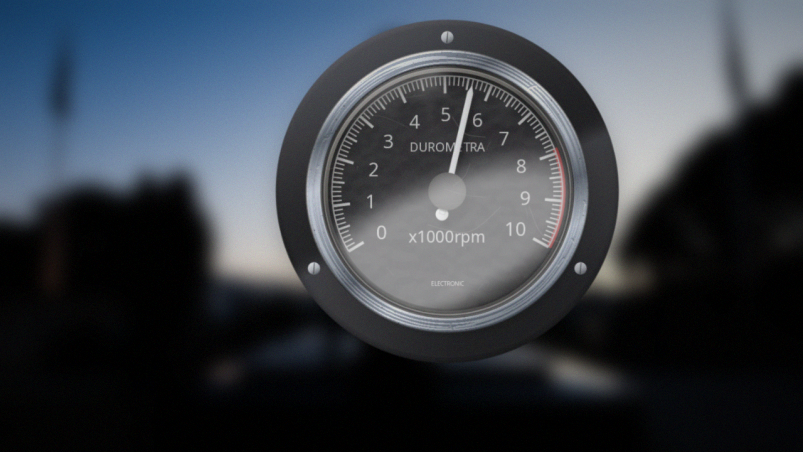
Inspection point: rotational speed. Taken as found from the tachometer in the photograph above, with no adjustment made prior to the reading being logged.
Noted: 5600 rpm
